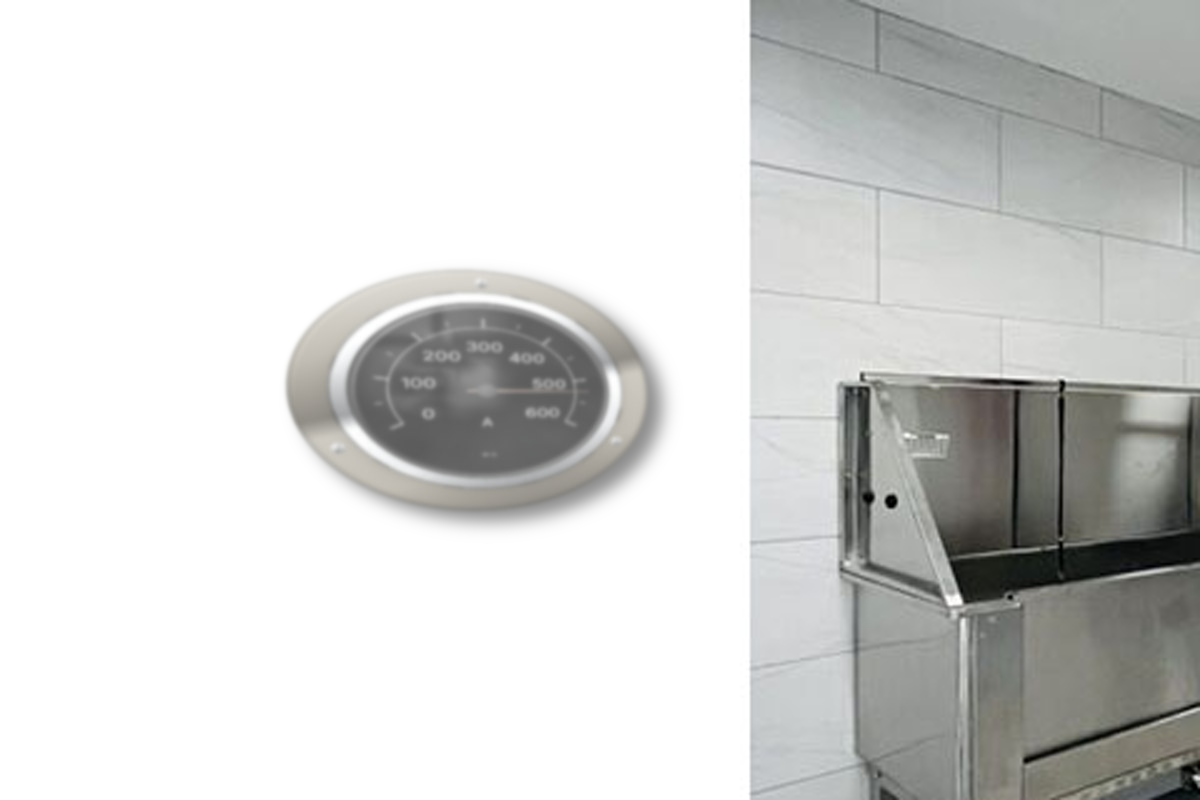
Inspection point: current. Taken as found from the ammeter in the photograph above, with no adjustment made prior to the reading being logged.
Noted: 525 A
